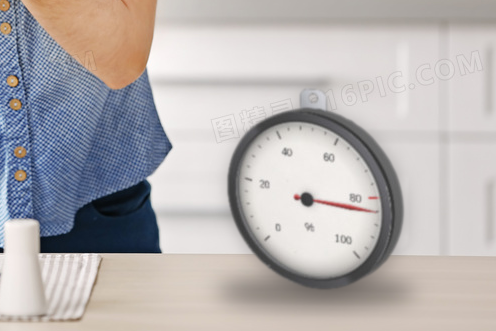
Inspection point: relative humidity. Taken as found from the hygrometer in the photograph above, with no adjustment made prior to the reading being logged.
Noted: 84 %
